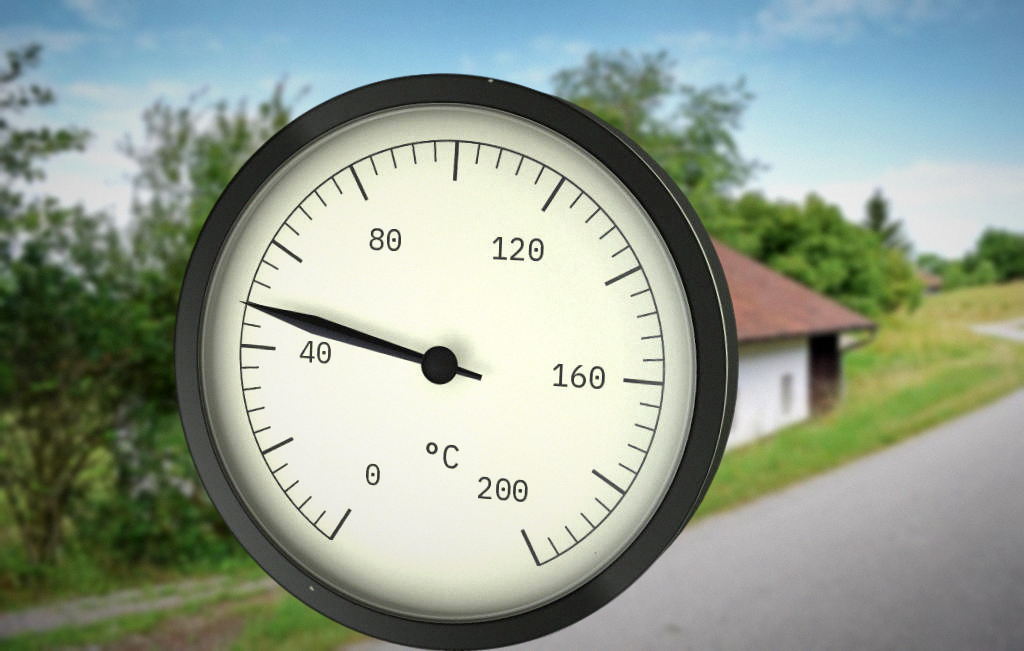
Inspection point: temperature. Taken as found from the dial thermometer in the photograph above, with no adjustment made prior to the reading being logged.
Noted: 48 °C
